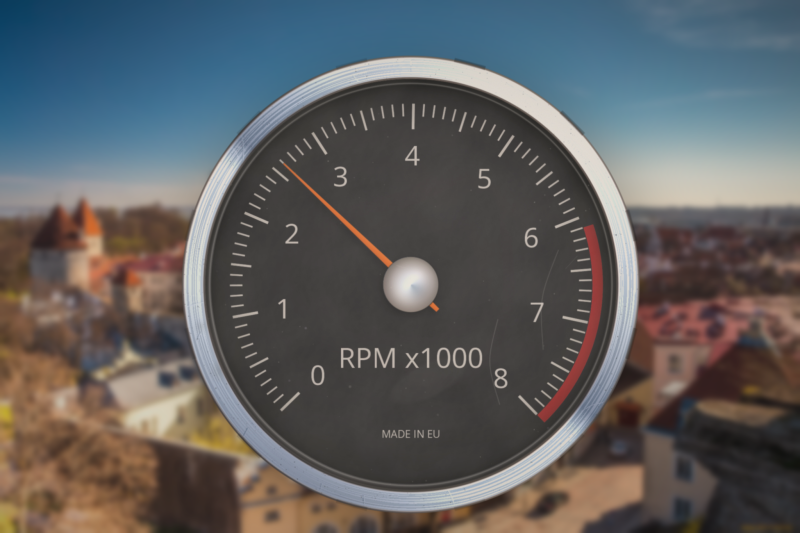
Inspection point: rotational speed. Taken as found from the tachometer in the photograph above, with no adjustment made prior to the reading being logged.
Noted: 2600 rpm
